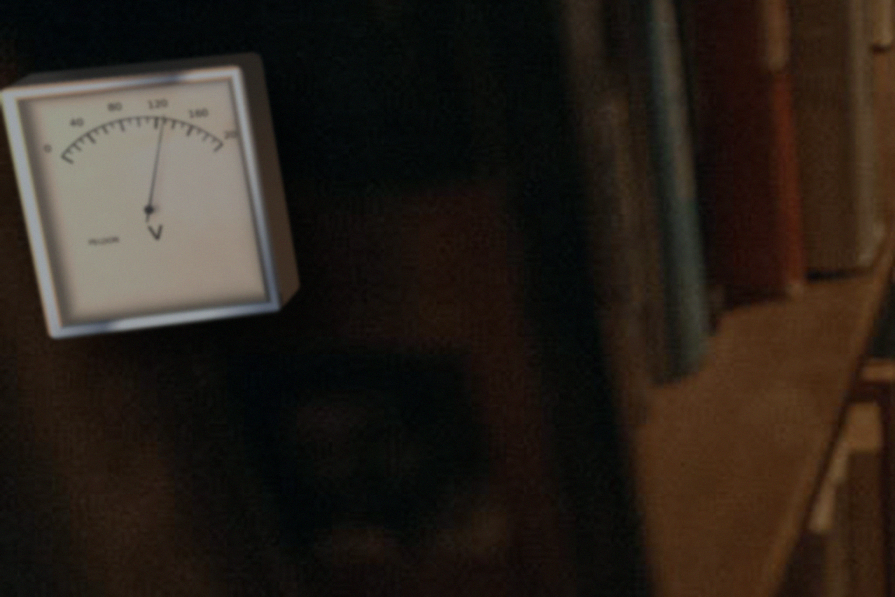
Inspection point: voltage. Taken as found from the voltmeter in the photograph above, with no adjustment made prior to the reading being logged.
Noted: 130 V
